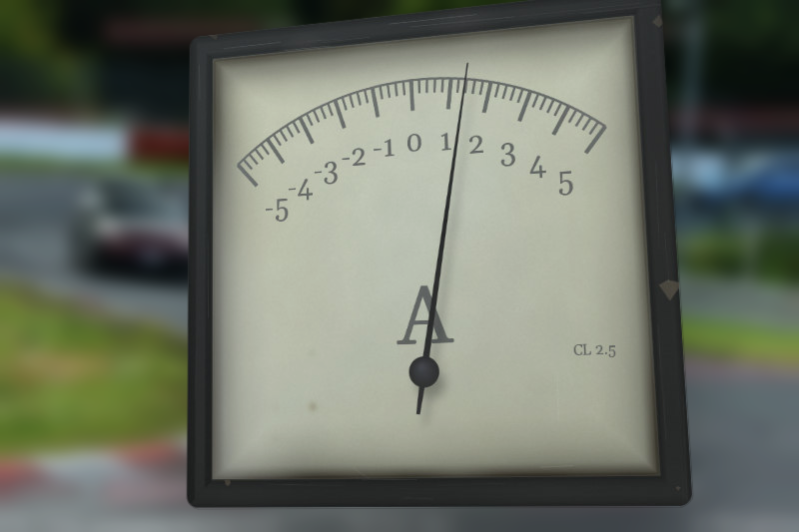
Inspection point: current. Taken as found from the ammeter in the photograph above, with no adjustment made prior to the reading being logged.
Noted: 1.4 A
